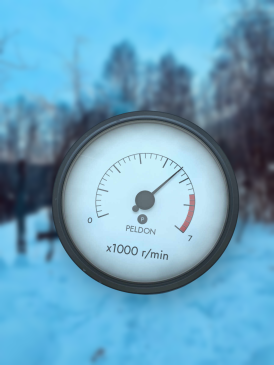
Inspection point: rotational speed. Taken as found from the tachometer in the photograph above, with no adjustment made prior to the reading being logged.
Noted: 4600 rpm
